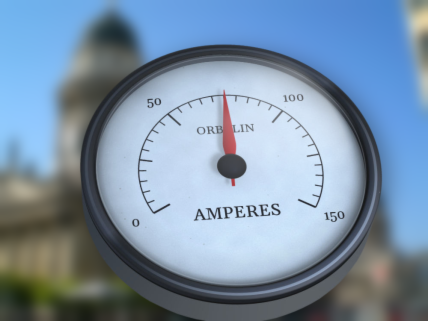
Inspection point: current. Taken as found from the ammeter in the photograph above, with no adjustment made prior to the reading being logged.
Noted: 75 A
